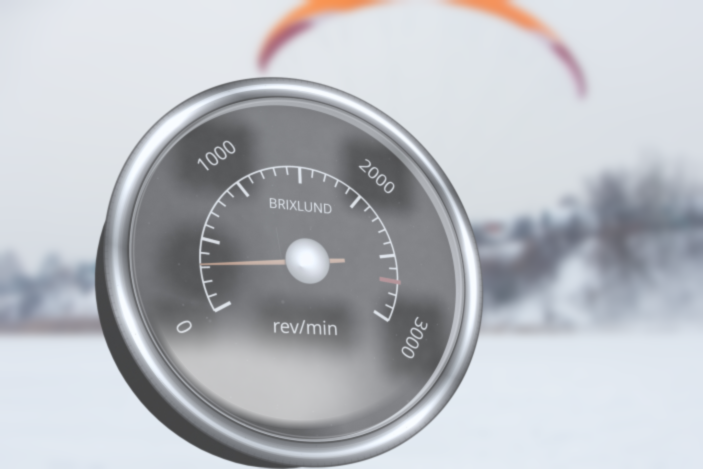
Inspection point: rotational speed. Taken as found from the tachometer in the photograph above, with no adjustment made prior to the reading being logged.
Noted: 300 rpm
